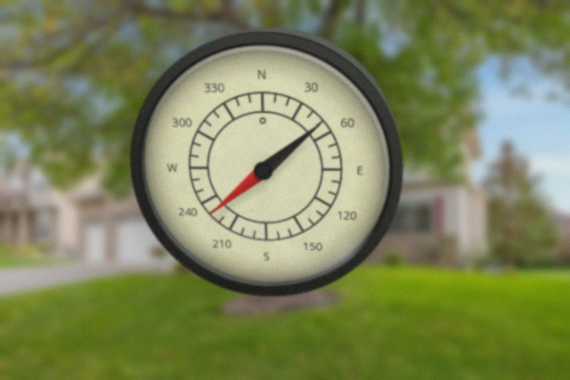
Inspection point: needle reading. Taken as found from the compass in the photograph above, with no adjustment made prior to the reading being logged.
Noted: 230 °
